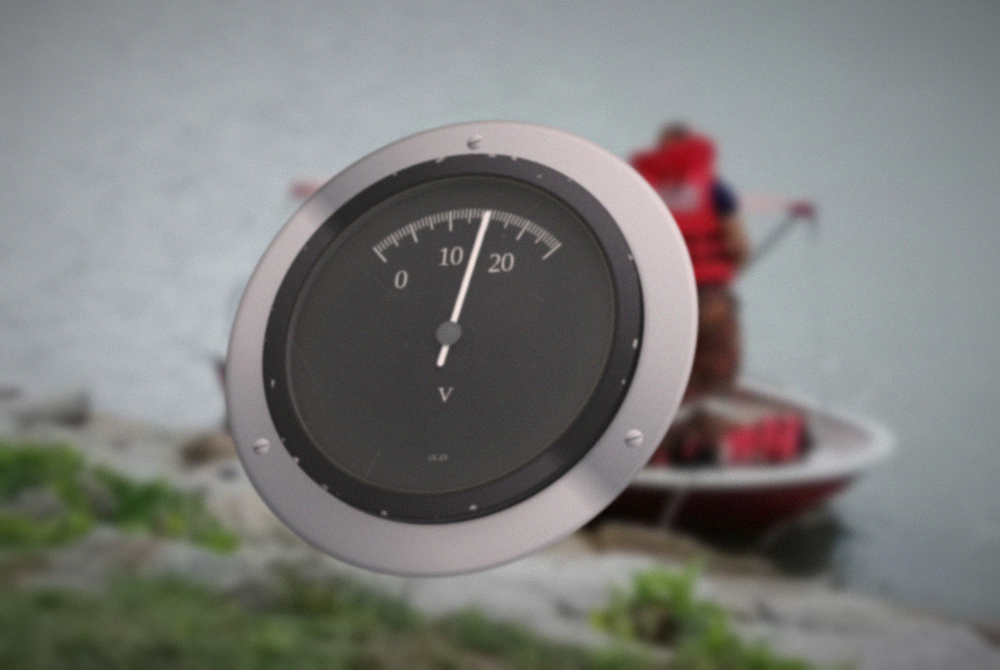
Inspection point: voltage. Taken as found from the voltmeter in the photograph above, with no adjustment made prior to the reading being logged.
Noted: 15 V
